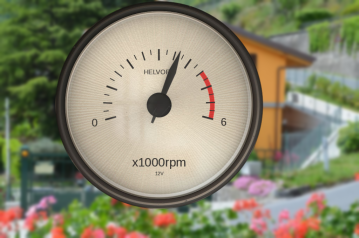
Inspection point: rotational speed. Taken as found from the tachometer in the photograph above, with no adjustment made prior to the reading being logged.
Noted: 3625 rpm
